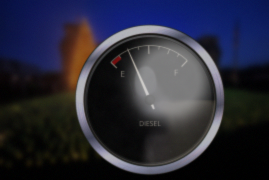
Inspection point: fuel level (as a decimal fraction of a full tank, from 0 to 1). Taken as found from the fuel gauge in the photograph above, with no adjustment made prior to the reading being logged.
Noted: 0.25
